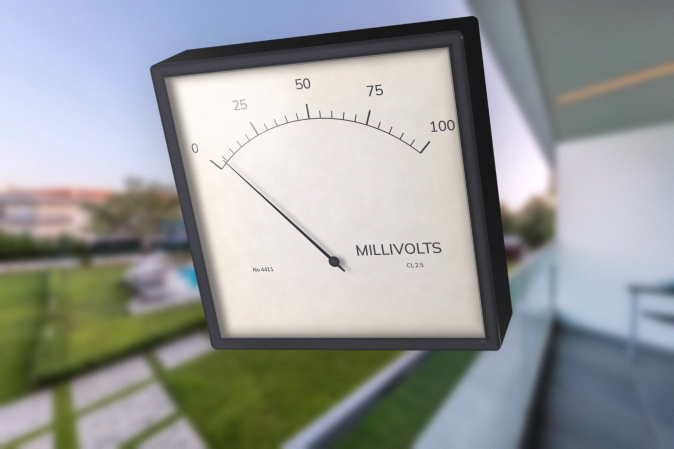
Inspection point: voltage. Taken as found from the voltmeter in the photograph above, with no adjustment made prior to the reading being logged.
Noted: 5 mV
